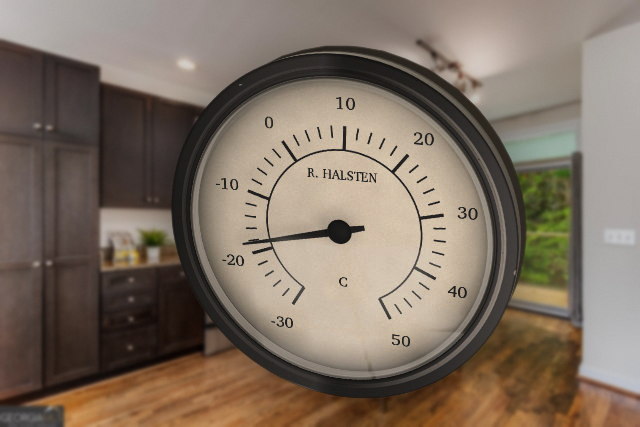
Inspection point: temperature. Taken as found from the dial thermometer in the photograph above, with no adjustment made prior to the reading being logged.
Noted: -18 °C
